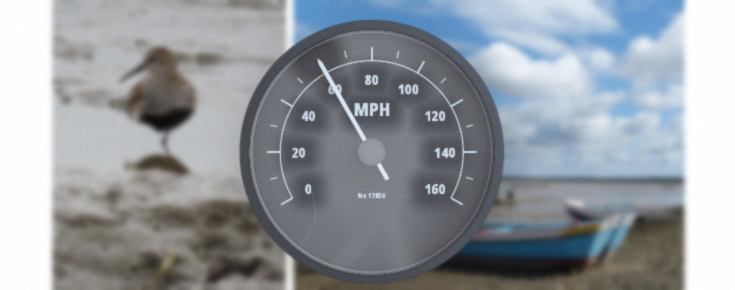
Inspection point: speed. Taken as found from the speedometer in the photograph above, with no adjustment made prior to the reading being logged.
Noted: 60 mph
